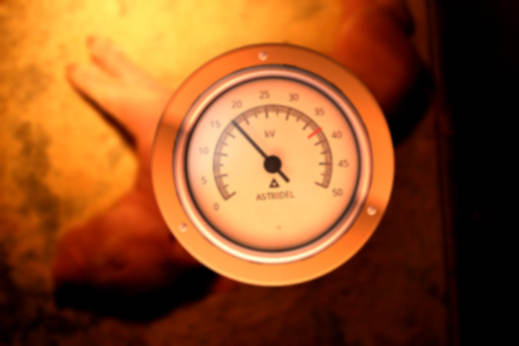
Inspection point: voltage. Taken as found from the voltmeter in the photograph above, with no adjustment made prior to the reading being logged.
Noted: 17.5 kV
